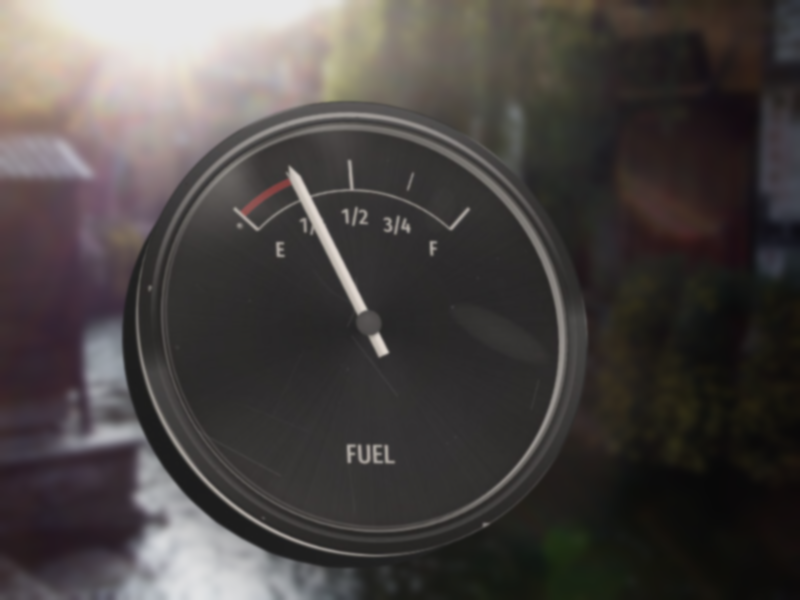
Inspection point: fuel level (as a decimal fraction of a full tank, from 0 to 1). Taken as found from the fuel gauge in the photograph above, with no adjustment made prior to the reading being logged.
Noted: 0.25
